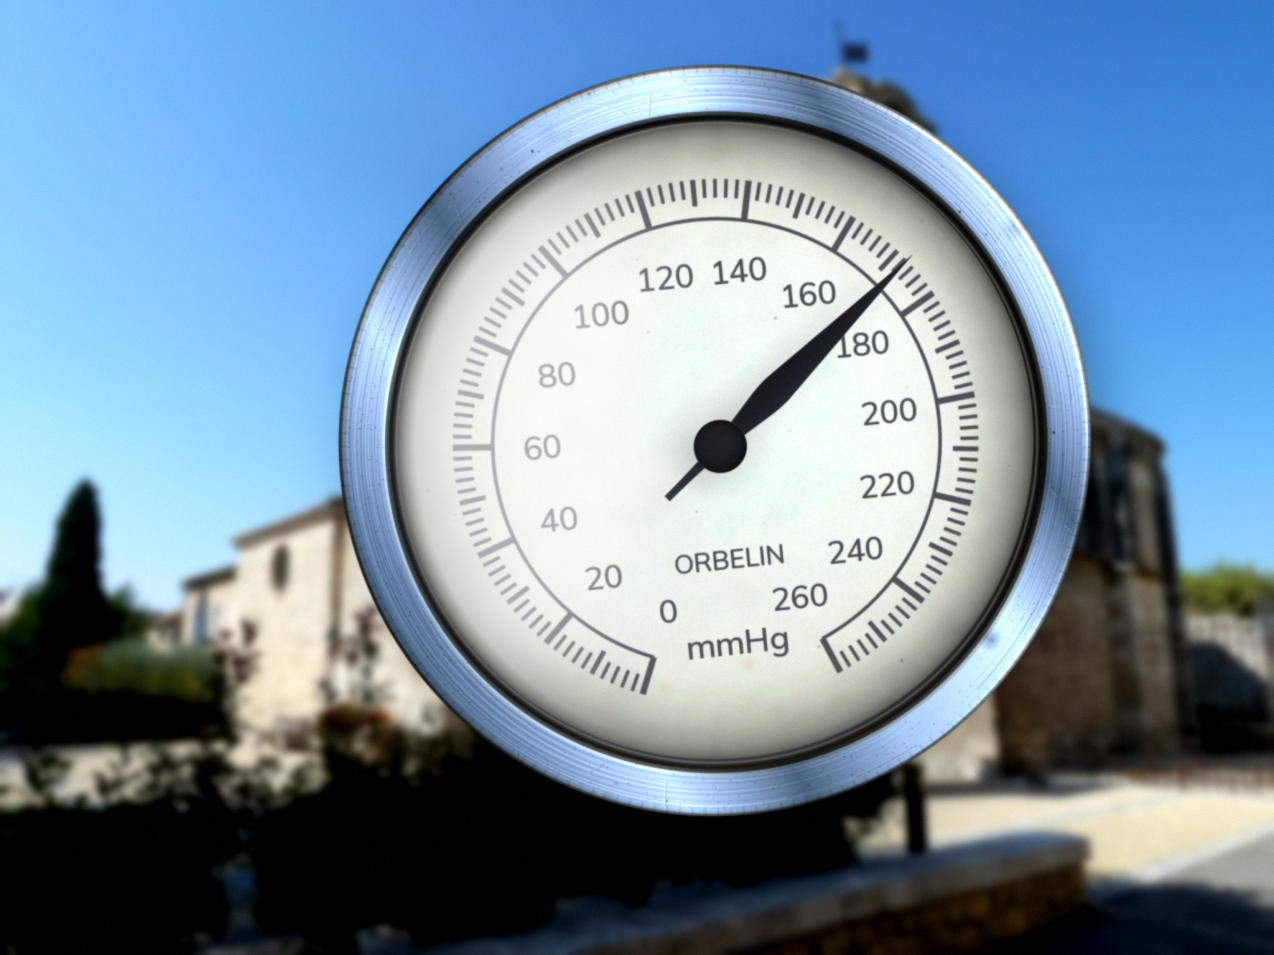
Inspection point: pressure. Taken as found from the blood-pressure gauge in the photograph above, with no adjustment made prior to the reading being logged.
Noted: 172 mmHg
